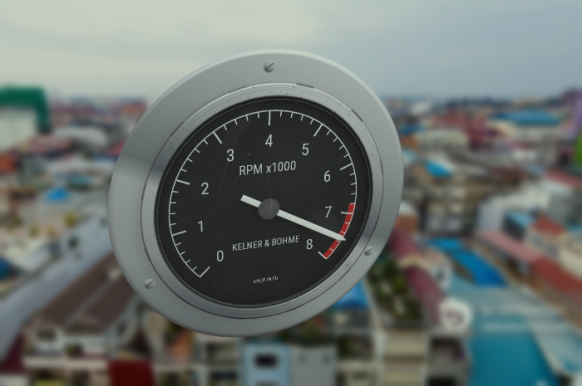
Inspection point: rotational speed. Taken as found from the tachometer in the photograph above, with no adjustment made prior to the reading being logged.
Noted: 7500 rpm
